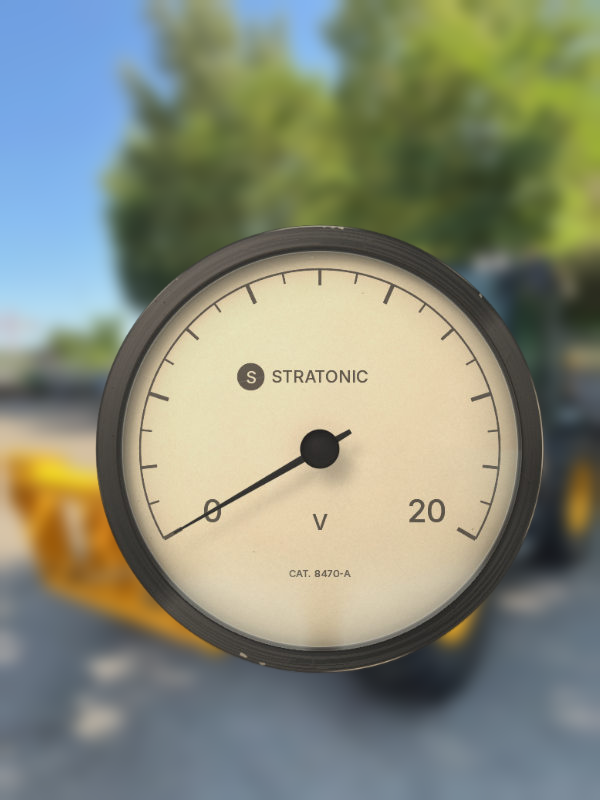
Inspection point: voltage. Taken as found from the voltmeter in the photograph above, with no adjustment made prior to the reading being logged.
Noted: 0 V
